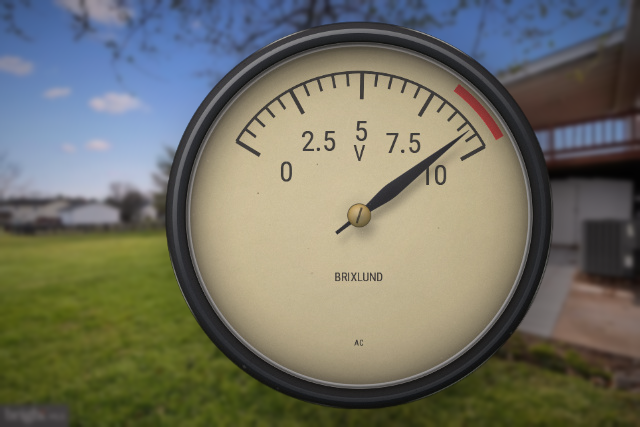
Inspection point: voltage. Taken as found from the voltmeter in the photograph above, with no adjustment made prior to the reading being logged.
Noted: 9.25 V
